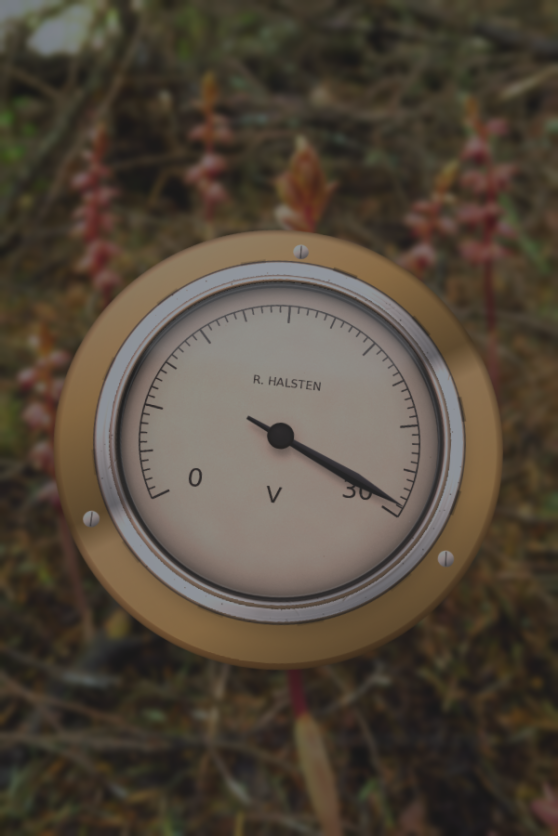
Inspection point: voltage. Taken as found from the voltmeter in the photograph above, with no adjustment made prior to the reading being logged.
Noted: 29.5 V
